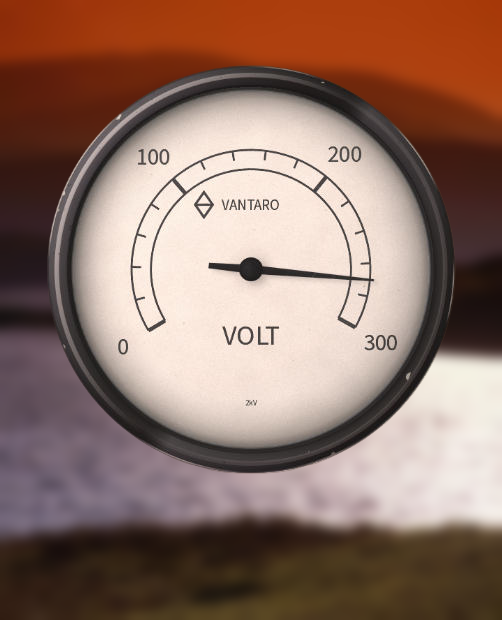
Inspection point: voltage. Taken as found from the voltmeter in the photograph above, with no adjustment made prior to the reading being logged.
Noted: 270 V
